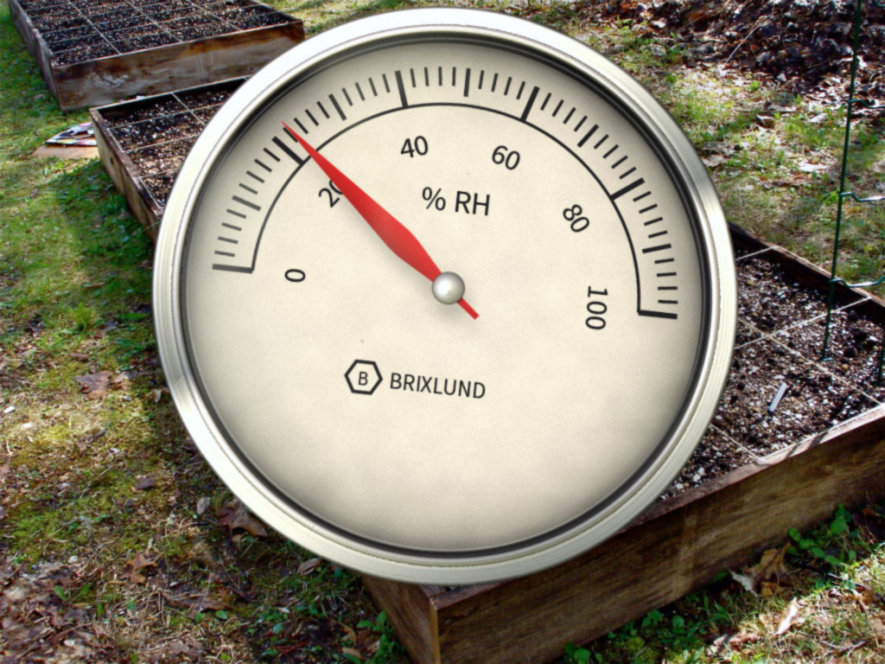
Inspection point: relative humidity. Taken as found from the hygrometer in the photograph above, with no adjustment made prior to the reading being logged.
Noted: 22 %
